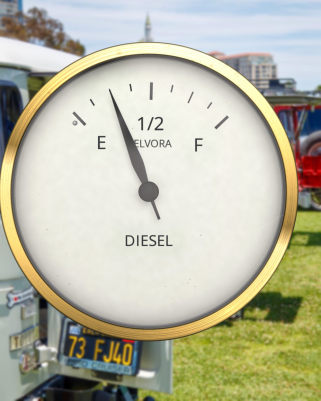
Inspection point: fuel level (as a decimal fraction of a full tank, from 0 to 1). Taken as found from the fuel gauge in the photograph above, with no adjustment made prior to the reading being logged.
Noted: 0.25
